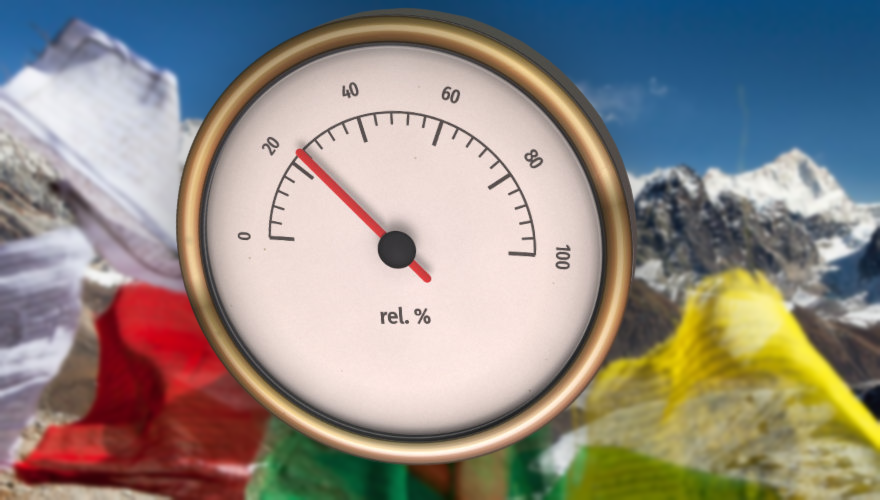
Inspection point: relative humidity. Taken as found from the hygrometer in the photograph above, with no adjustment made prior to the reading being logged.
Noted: 24 %
